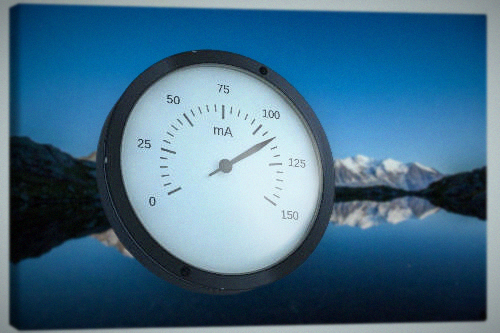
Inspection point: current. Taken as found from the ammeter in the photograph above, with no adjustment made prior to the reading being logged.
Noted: 110 mA
